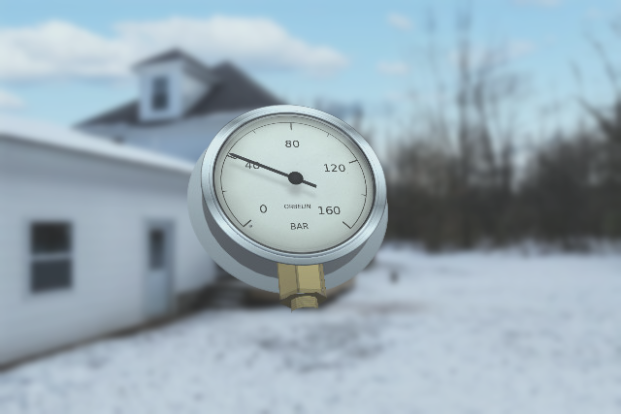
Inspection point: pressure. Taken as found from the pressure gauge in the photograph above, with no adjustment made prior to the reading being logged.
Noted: 40 bar
